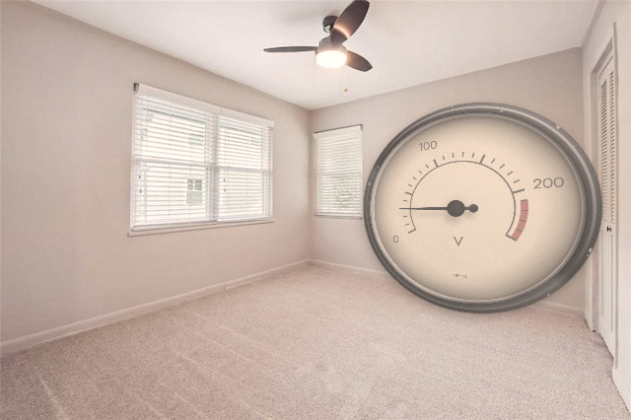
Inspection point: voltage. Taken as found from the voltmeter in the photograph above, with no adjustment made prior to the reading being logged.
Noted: 30 V
